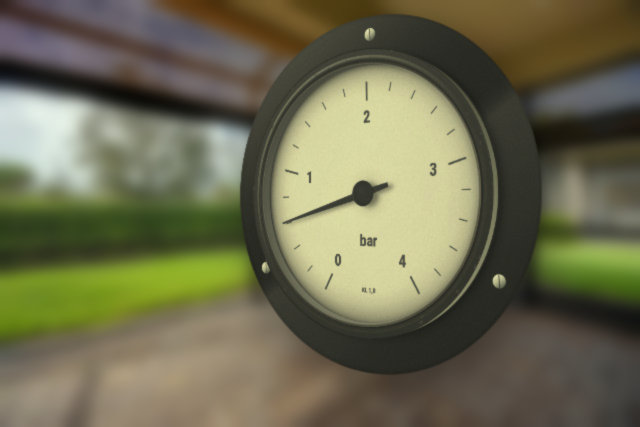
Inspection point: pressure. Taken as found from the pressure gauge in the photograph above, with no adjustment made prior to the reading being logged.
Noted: 0.6 bar
